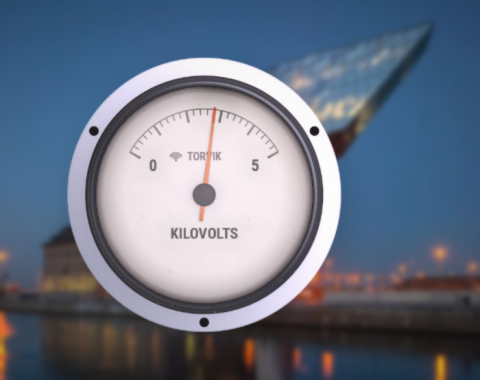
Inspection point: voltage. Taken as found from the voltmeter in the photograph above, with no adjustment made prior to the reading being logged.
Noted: 2.8 kV
